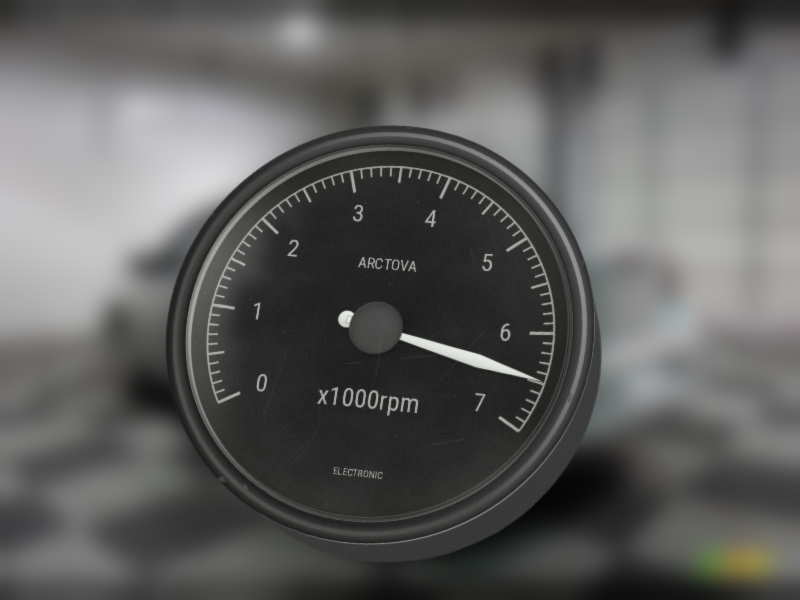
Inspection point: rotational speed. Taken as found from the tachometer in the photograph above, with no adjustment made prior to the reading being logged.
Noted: 6500 rpm
